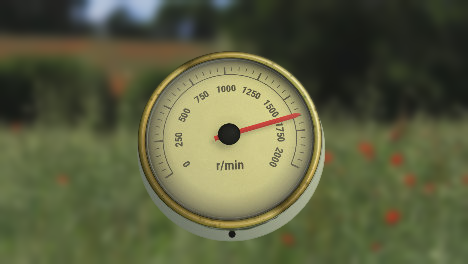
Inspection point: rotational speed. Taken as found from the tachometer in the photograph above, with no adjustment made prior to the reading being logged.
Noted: 1650 rpm
